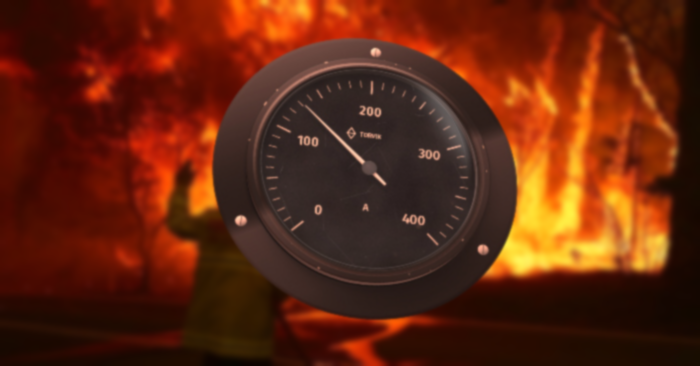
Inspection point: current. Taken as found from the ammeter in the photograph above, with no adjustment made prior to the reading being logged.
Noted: 130 A
